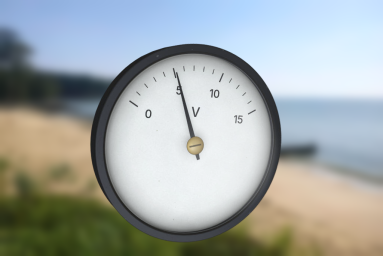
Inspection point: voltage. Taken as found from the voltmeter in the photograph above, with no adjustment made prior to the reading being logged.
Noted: 5 V
